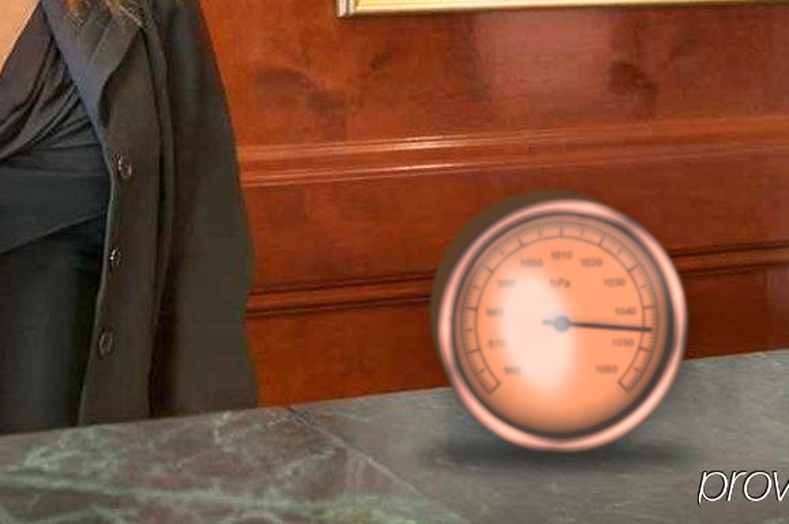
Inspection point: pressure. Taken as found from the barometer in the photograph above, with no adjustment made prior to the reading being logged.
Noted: 1045 hPa
